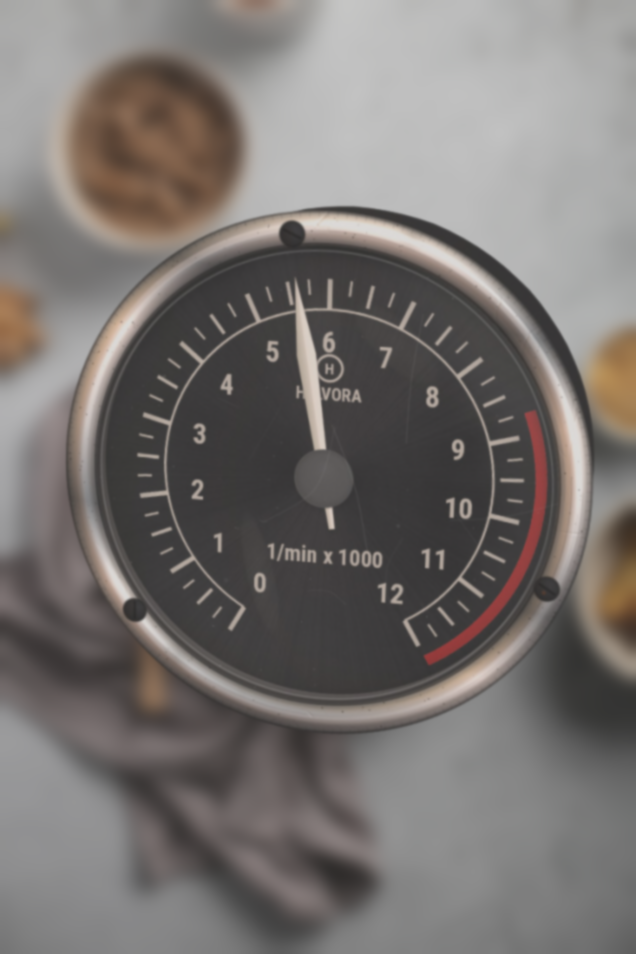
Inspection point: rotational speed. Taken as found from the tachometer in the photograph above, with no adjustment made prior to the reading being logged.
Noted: 5625 rpm
